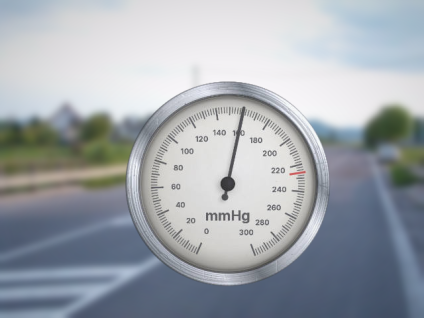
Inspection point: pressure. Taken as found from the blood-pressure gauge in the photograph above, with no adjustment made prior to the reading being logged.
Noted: 160 mmHg
